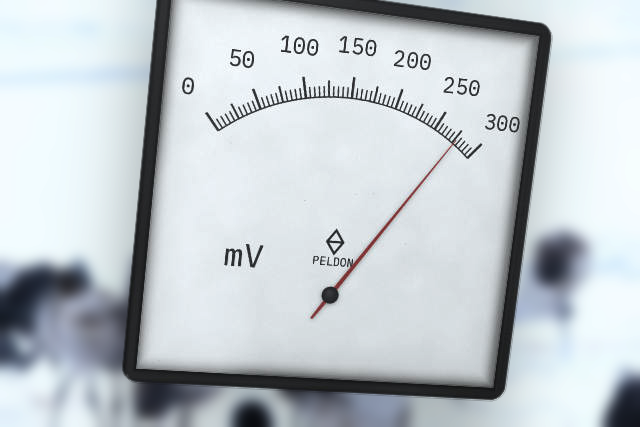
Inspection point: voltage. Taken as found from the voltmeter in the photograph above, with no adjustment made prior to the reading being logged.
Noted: 275 mV
